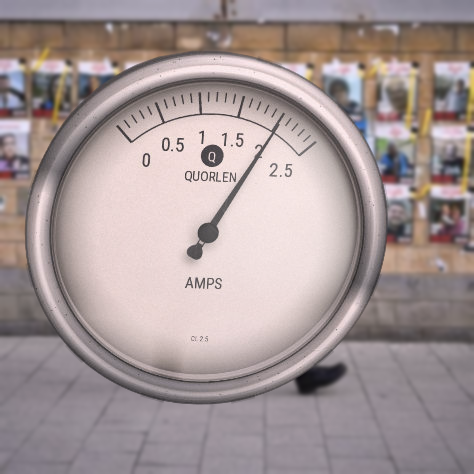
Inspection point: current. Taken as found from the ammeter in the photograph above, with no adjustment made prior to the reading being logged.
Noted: 2 A
